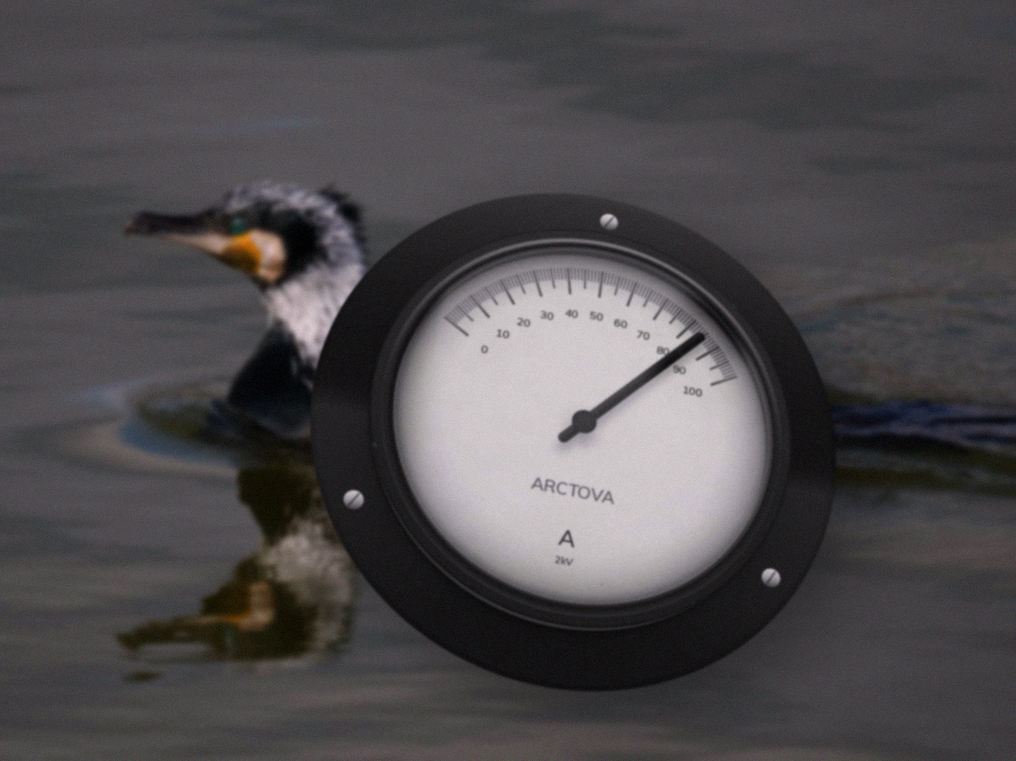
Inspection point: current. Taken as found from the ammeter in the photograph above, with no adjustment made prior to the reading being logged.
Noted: 85 A
